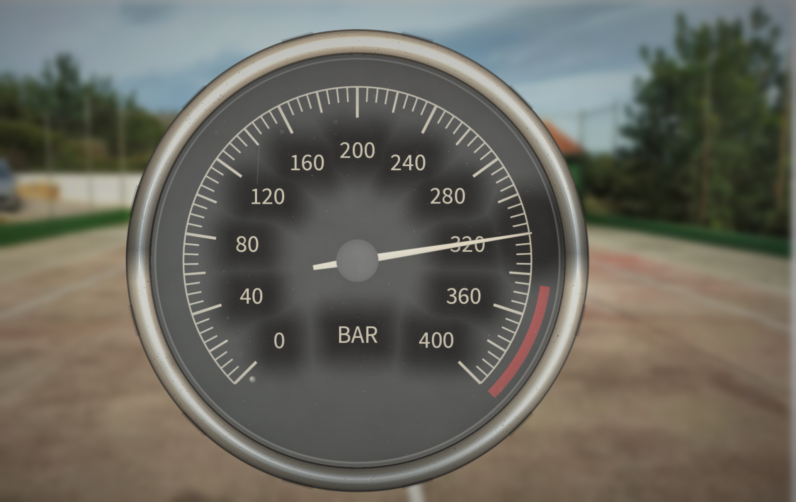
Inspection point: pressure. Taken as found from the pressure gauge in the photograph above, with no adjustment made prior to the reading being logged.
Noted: 320 bar
